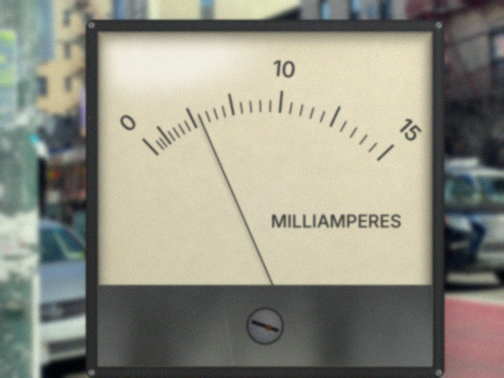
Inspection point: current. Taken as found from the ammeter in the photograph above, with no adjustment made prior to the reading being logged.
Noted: 5.5 mA
